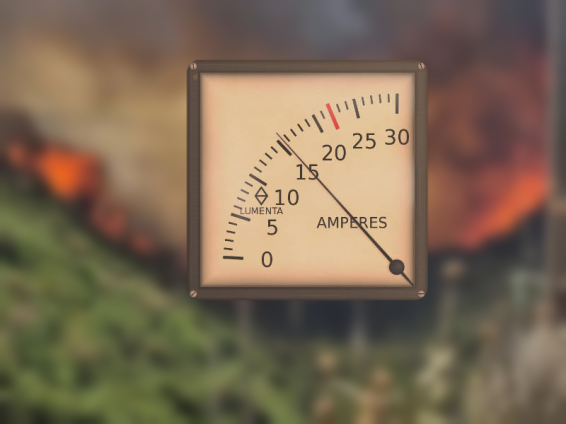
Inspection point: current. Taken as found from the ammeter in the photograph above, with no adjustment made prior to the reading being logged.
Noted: 15.5 A
